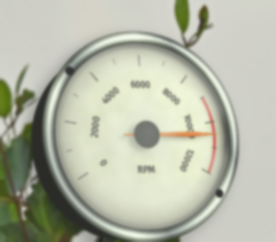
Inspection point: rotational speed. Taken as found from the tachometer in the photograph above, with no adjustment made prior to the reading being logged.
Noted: 10500 rpm
